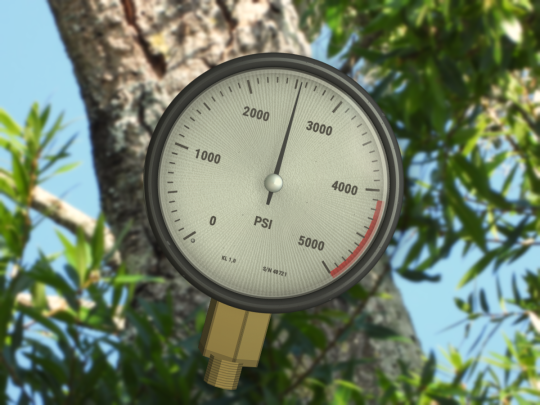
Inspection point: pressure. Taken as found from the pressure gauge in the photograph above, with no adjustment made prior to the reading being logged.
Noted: 2550 psi
